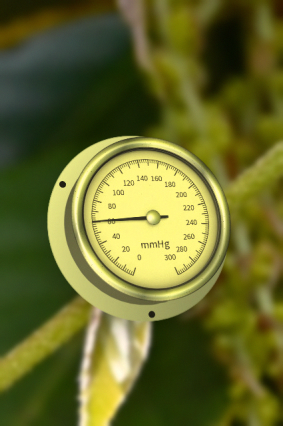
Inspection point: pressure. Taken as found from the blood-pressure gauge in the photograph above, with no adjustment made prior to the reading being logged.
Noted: 60 mmHg
